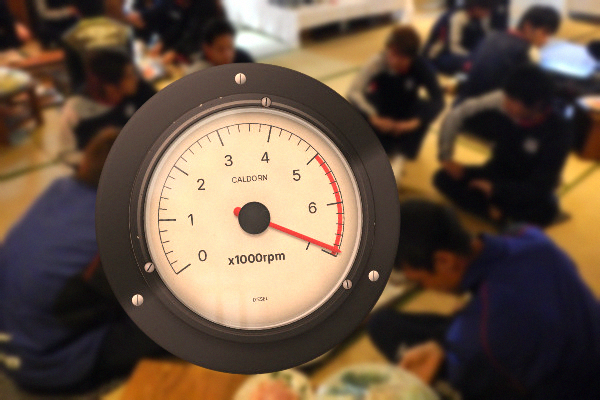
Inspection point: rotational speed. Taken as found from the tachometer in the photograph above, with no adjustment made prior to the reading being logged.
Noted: 6900 rpm
